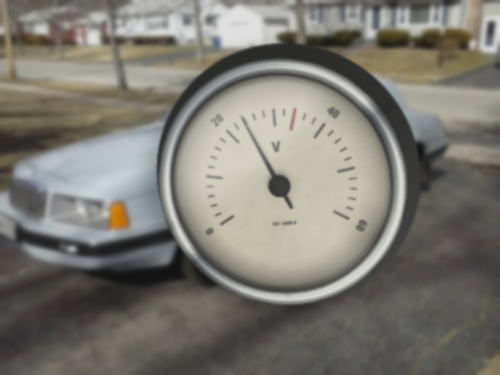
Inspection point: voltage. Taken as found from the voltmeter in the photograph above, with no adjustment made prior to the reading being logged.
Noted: 24 V
